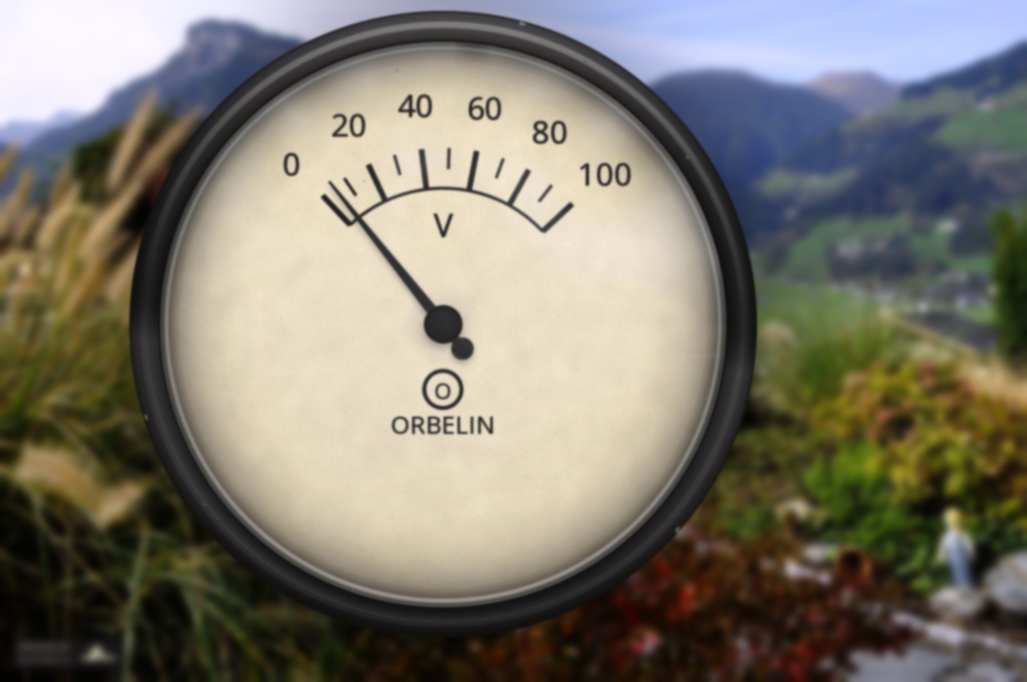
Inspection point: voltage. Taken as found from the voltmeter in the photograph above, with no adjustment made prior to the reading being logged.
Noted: 5 V
